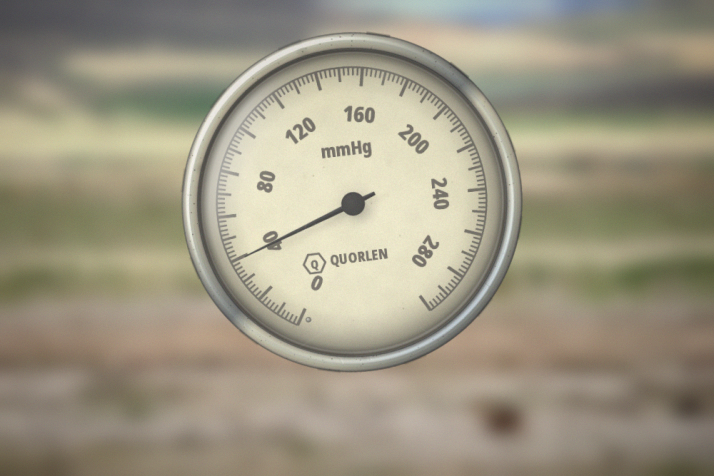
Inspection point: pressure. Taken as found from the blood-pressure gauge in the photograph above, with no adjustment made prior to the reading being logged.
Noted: 40 mmHg
